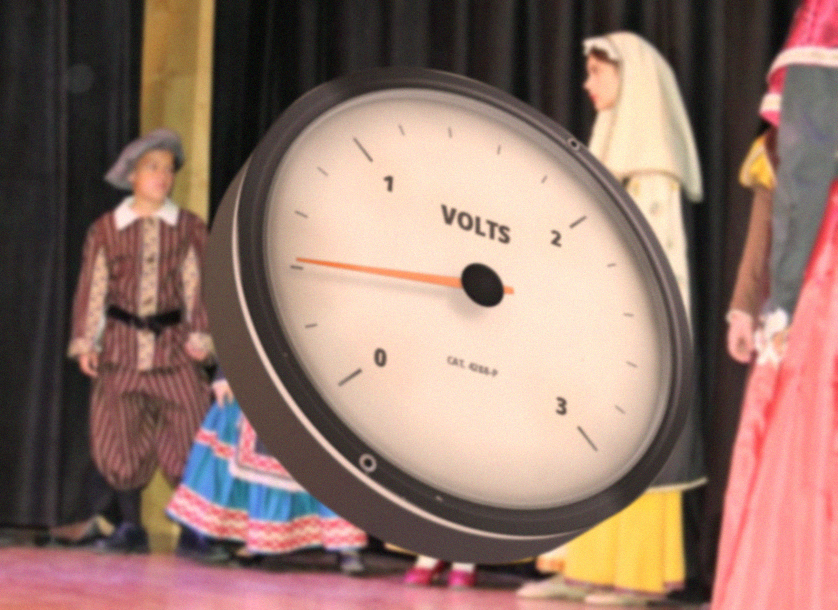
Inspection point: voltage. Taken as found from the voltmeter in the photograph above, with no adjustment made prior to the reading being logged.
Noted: 0.4 V
